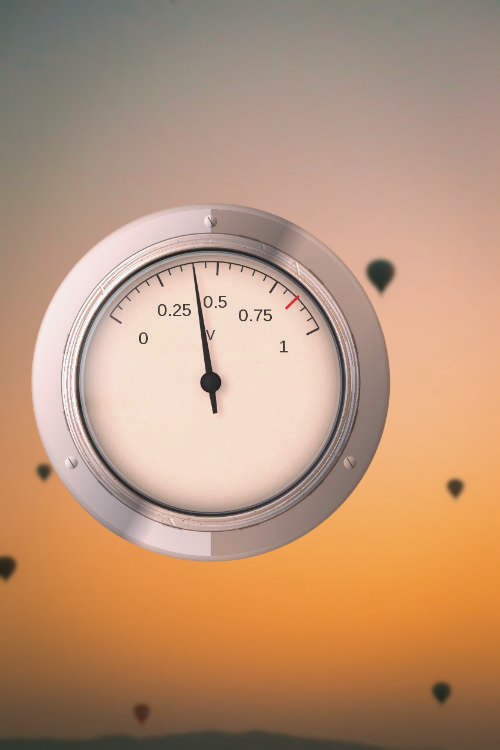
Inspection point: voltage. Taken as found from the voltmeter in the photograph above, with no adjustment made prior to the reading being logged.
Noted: 0.4 V
